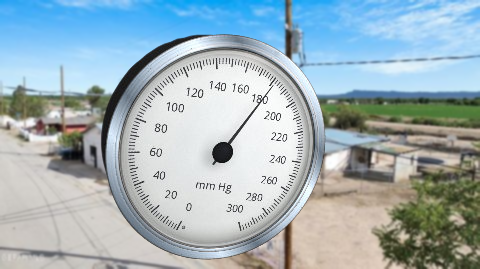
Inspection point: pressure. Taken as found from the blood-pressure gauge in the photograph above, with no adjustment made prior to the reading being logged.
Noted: 180 mmHg
